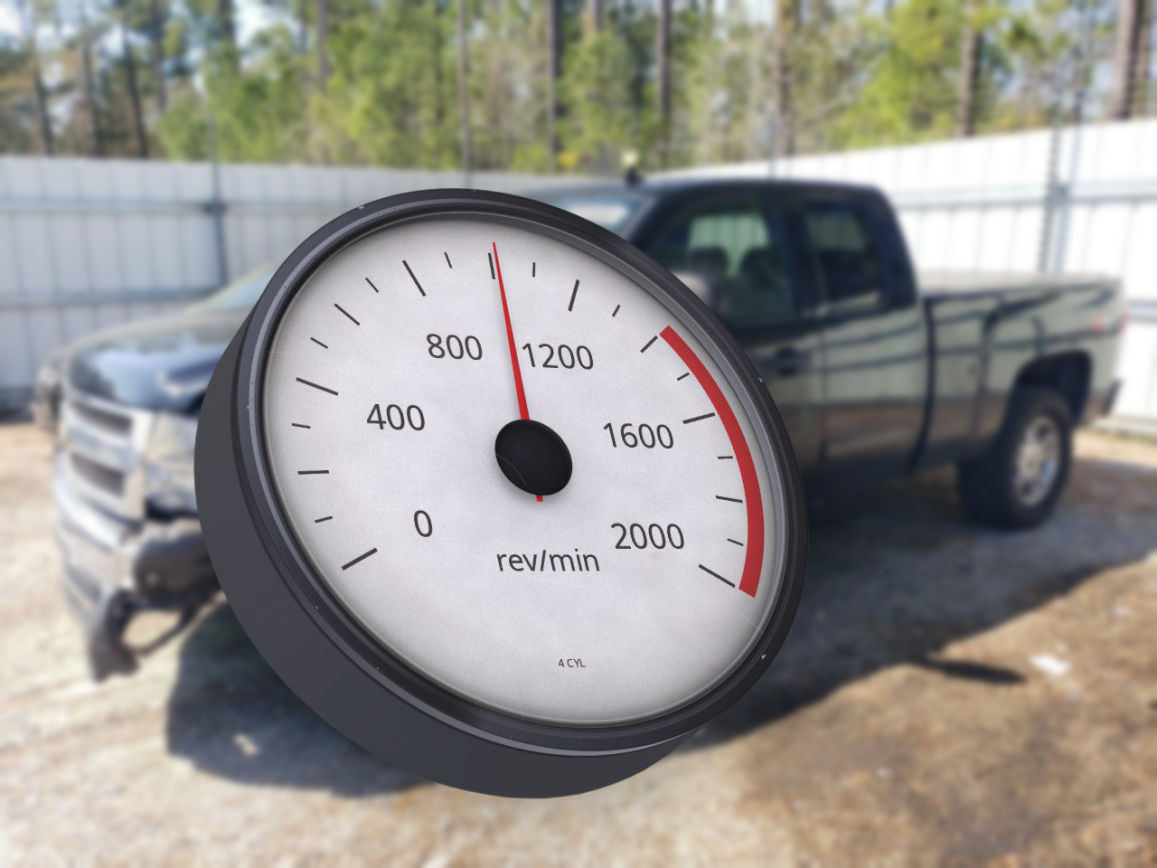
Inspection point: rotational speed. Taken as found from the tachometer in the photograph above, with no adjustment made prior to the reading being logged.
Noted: 1000 rpm
